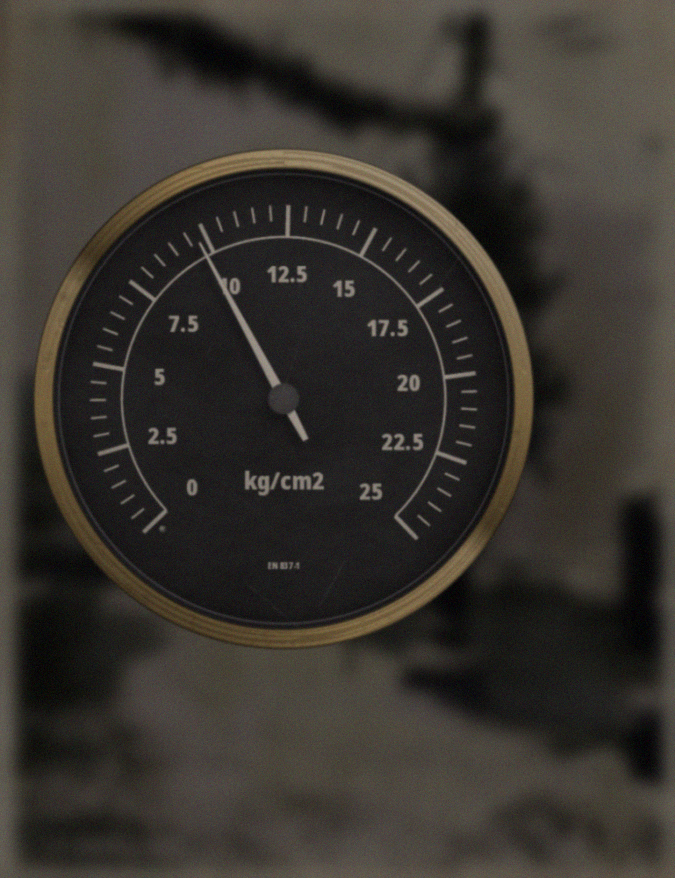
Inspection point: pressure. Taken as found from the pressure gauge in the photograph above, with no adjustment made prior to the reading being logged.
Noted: 9.75 kg/cm²
